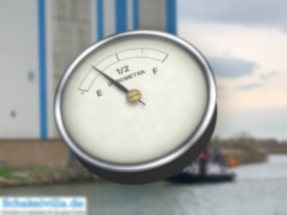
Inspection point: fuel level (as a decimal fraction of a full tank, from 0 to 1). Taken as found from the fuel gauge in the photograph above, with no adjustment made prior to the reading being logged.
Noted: 0.25
